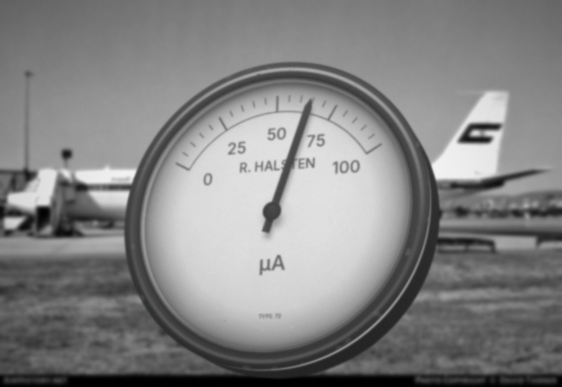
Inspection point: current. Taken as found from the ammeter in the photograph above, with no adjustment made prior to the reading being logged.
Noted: 65 µA
